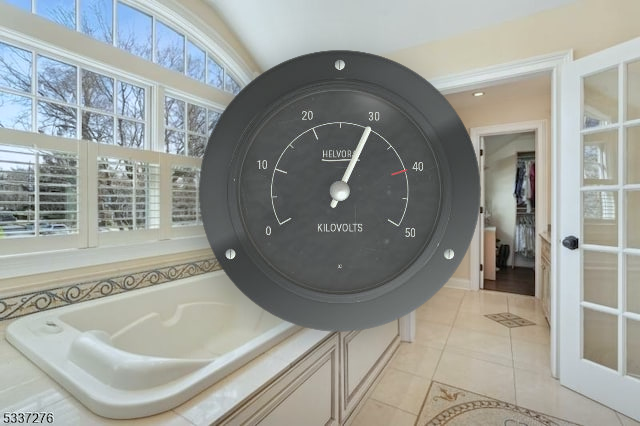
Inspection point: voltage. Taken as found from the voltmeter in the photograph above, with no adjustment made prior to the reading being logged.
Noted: 30 kV
